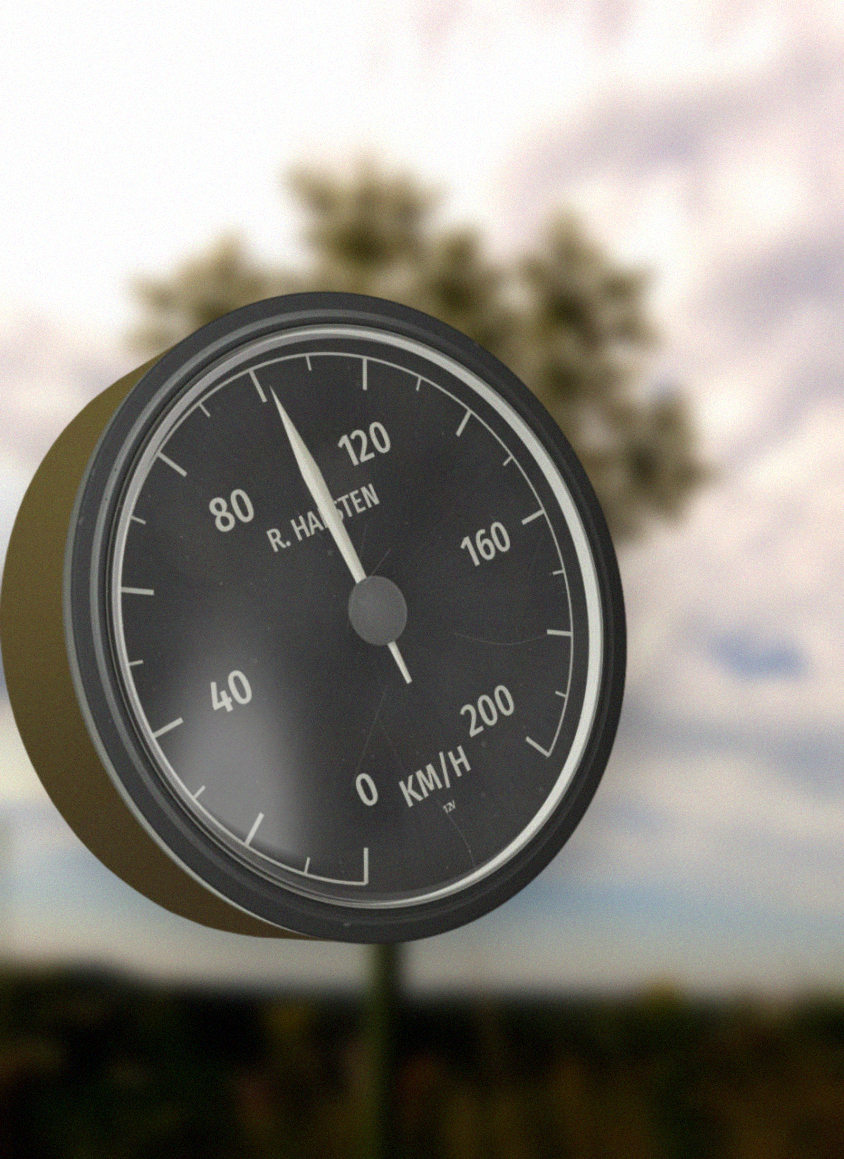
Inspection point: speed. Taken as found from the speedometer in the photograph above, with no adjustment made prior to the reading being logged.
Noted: 100 km/h
